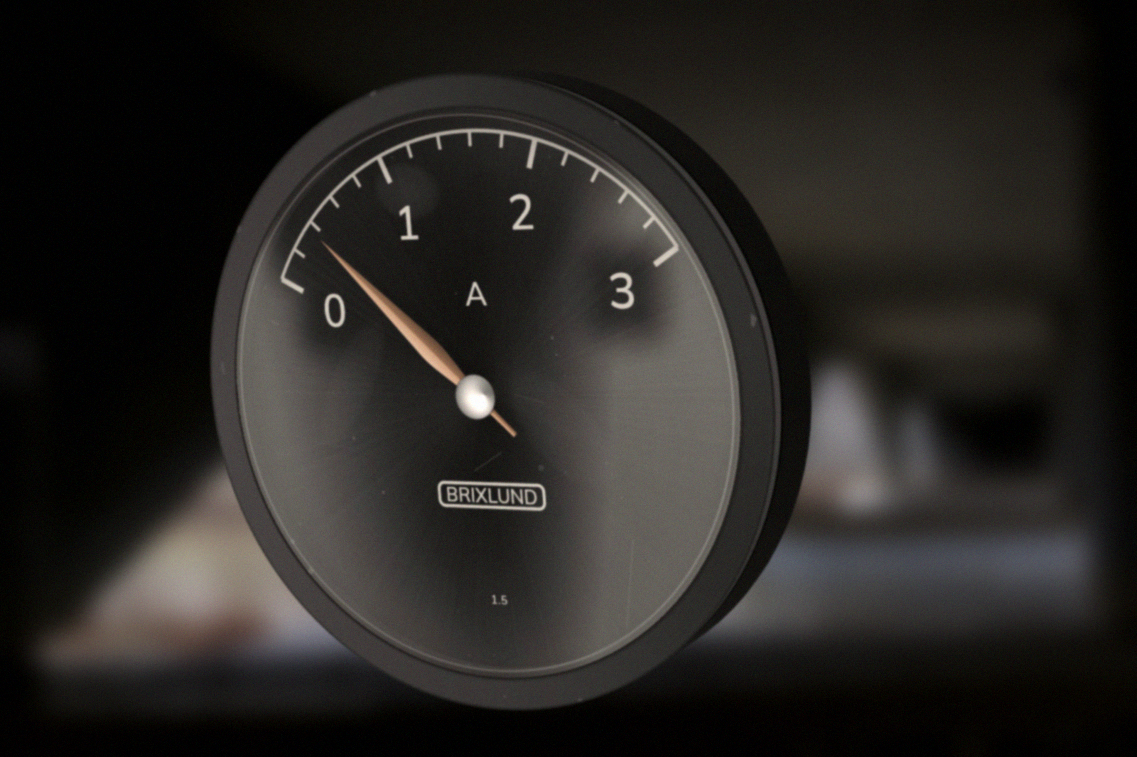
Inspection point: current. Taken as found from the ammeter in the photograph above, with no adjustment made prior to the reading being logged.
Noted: 0.4 A
